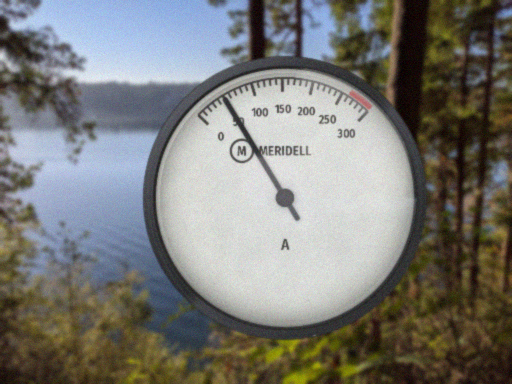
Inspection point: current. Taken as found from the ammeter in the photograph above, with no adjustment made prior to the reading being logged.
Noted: 50 A
